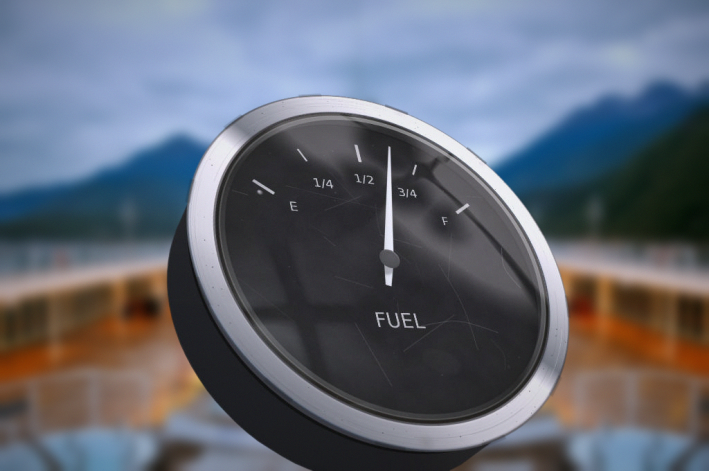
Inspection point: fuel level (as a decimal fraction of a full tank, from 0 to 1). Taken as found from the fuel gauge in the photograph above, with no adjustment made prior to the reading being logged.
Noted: 0.625
